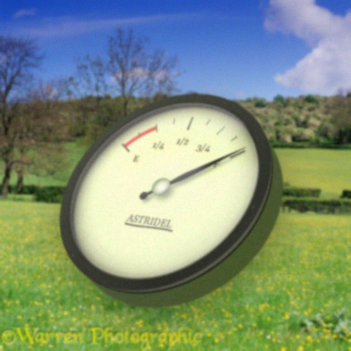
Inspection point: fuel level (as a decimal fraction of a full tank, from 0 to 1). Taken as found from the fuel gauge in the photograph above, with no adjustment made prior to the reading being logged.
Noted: 1
